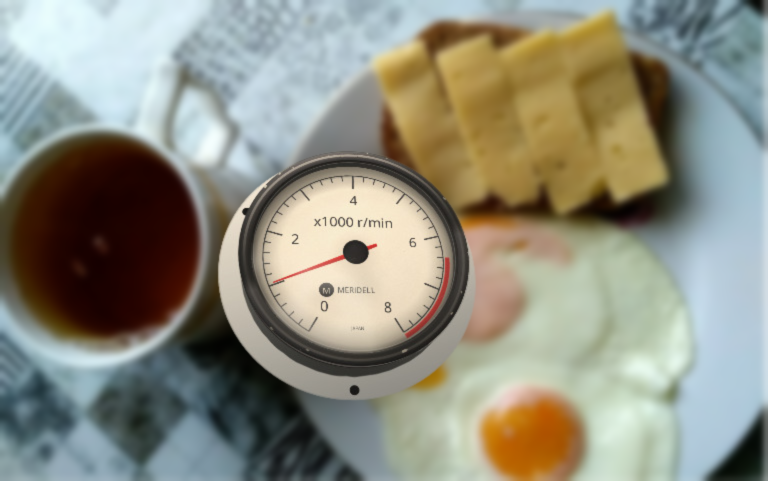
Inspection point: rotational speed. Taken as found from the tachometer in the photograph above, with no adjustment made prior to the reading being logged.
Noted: 1000 rpm
